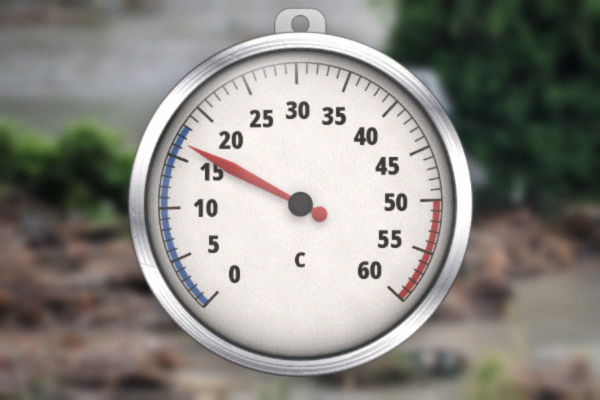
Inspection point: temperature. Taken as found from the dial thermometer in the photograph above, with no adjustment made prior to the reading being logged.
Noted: 16.5 °C
